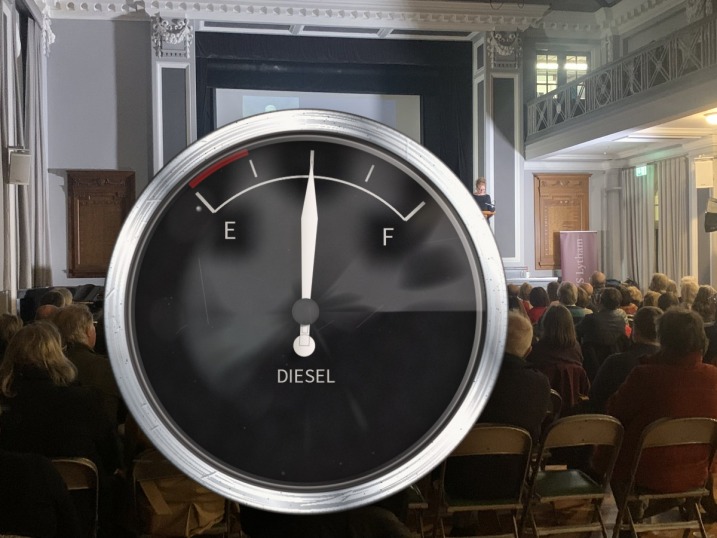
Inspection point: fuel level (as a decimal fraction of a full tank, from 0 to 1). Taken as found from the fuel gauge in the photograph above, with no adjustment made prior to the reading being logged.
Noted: 0.5
